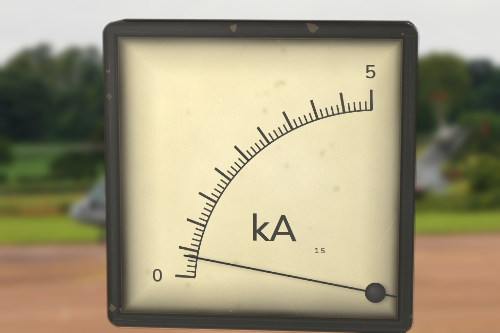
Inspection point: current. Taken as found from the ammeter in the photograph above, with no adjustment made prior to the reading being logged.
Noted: 0.4 kA
